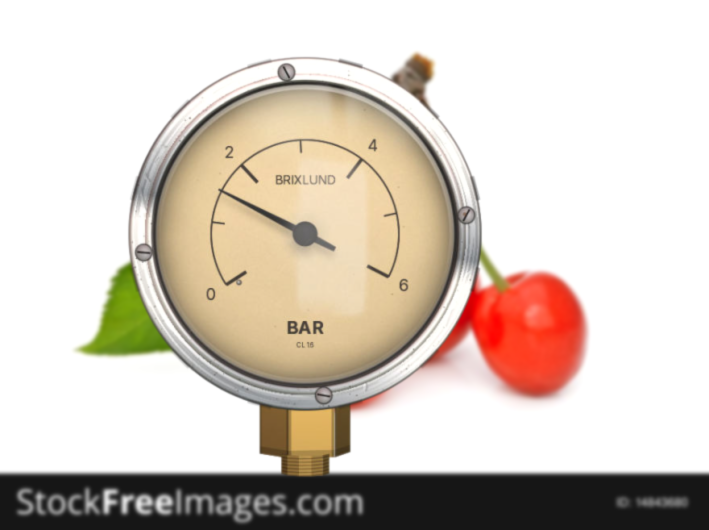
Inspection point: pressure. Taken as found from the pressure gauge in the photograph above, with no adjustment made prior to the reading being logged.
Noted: 1.5 bar
